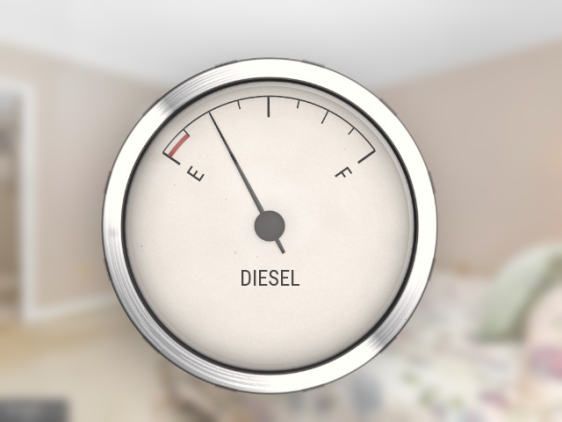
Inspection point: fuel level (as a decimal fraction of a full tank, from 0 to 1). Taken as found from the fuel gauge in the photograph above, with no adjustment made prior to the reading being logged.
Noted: 0.25
